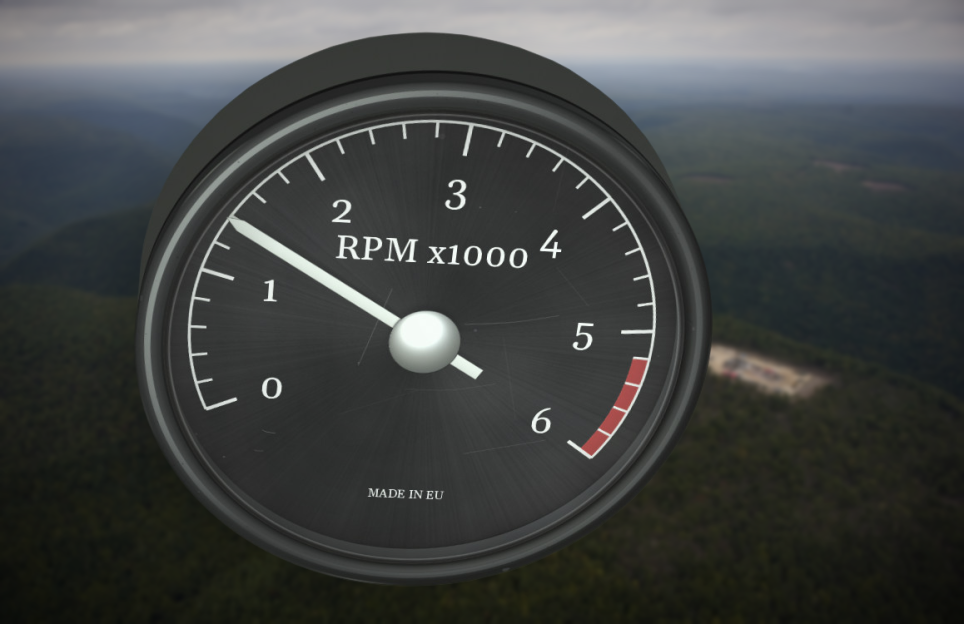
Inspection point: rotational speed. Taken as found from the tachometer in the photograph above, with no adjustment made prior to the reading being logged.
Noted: 1400 rpm
